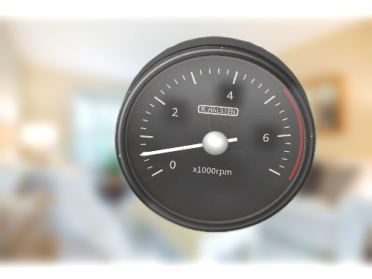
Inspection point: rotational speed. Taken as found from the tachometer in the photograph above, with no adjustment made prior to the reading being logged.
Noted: 600 rpm
